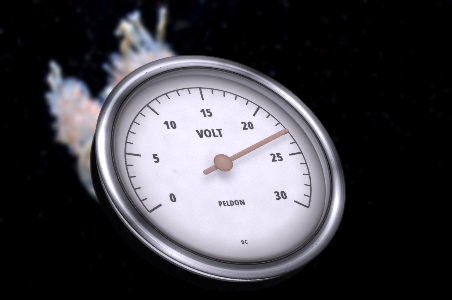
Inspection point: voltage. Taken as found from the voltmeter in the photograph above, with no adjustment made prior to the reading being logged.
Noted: 23 V
